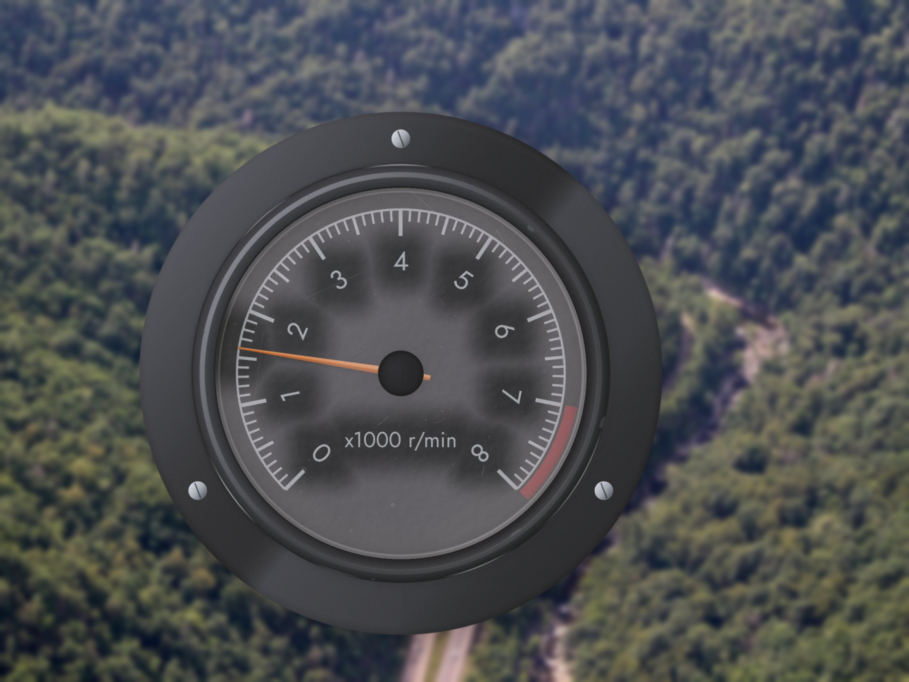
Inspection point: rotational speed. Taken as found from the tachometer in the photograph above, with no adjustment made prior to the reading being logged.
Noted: 1600 rpm
